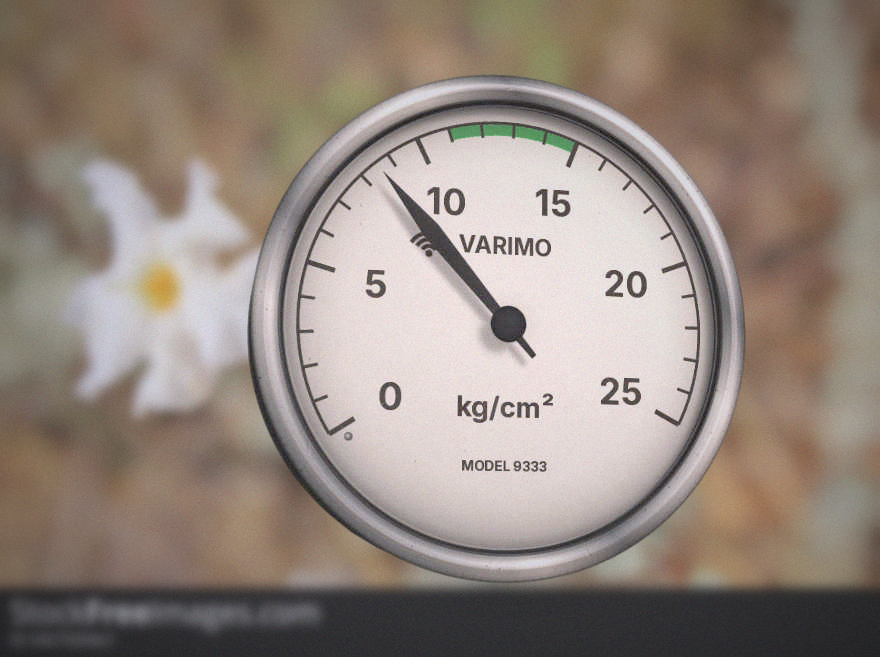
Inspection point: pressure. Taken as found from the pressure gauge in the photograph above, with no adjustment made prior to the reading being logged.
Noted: 8.5 kg/cm²
